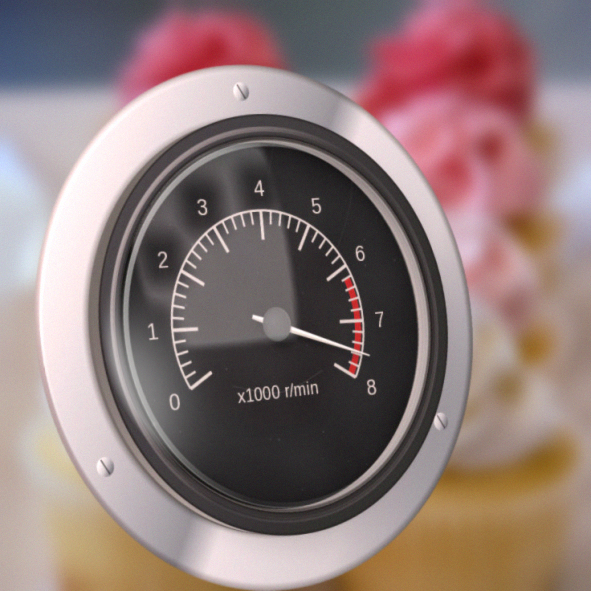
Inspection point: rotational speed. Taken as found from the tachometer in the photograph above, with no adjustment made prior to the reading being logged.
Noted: 7600 rpm
